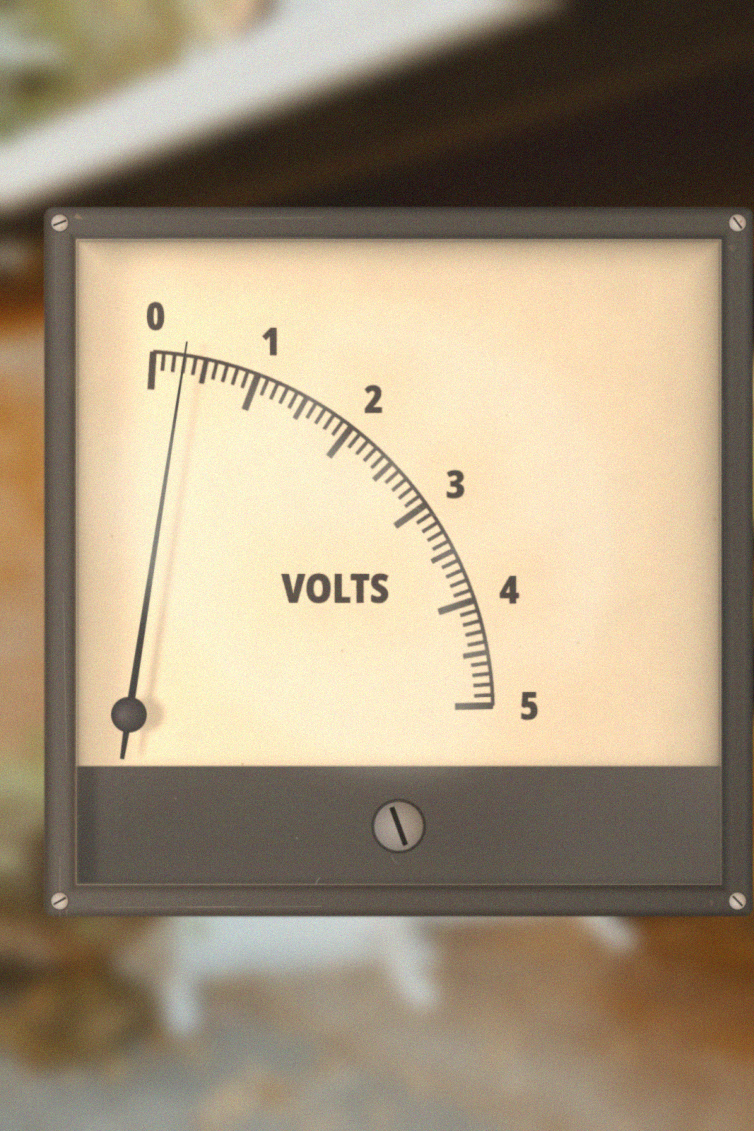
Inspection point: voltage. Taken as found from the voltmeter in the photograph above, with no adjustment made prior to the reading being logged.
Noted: 0.3 V
